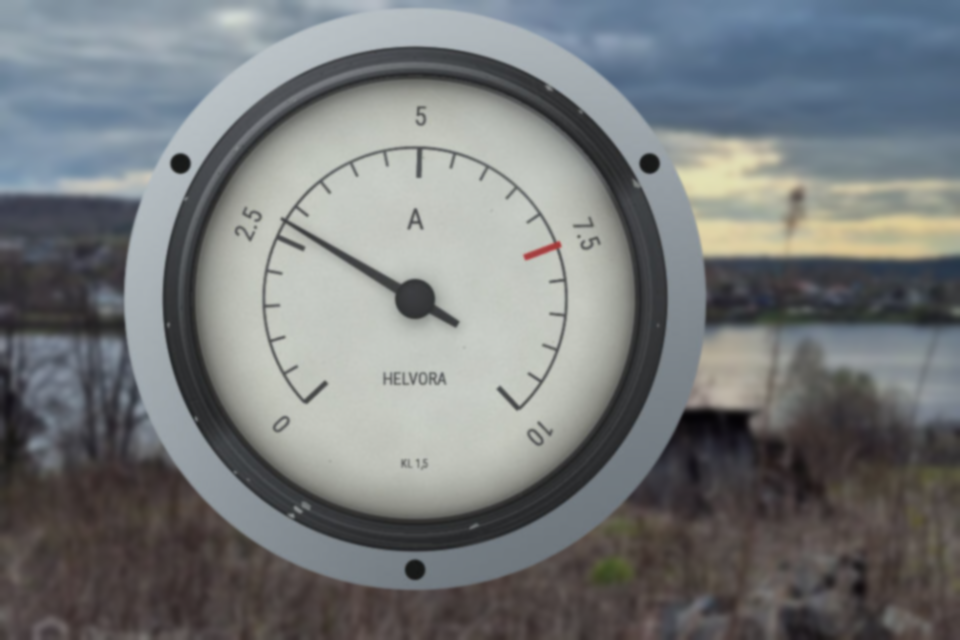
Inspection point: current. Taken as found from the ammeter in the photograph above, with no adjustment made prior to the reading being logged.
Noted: 2.75 A
